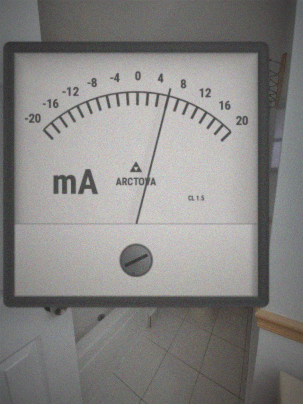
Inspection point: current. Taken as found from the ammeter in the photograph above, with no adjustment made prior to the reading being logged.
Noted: 6 mA
